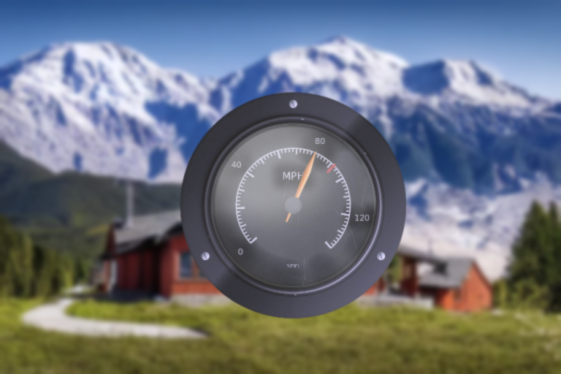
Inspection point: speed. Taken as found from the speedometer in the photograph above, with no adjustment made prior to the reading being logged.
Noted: 80 mph
